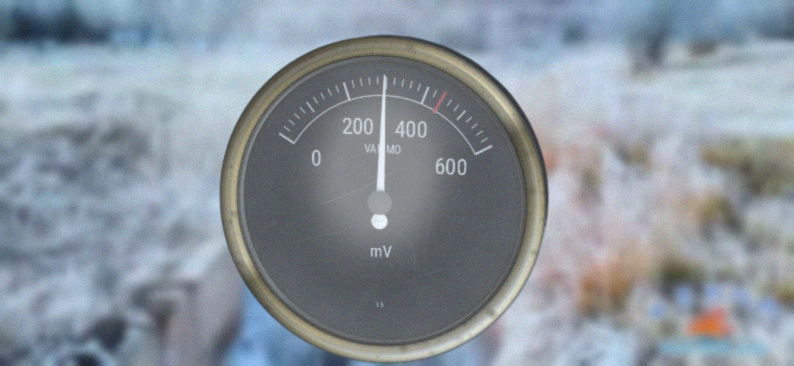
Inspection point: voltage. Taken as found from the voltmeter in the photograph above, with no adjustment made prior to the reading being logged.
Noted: 300 mV
